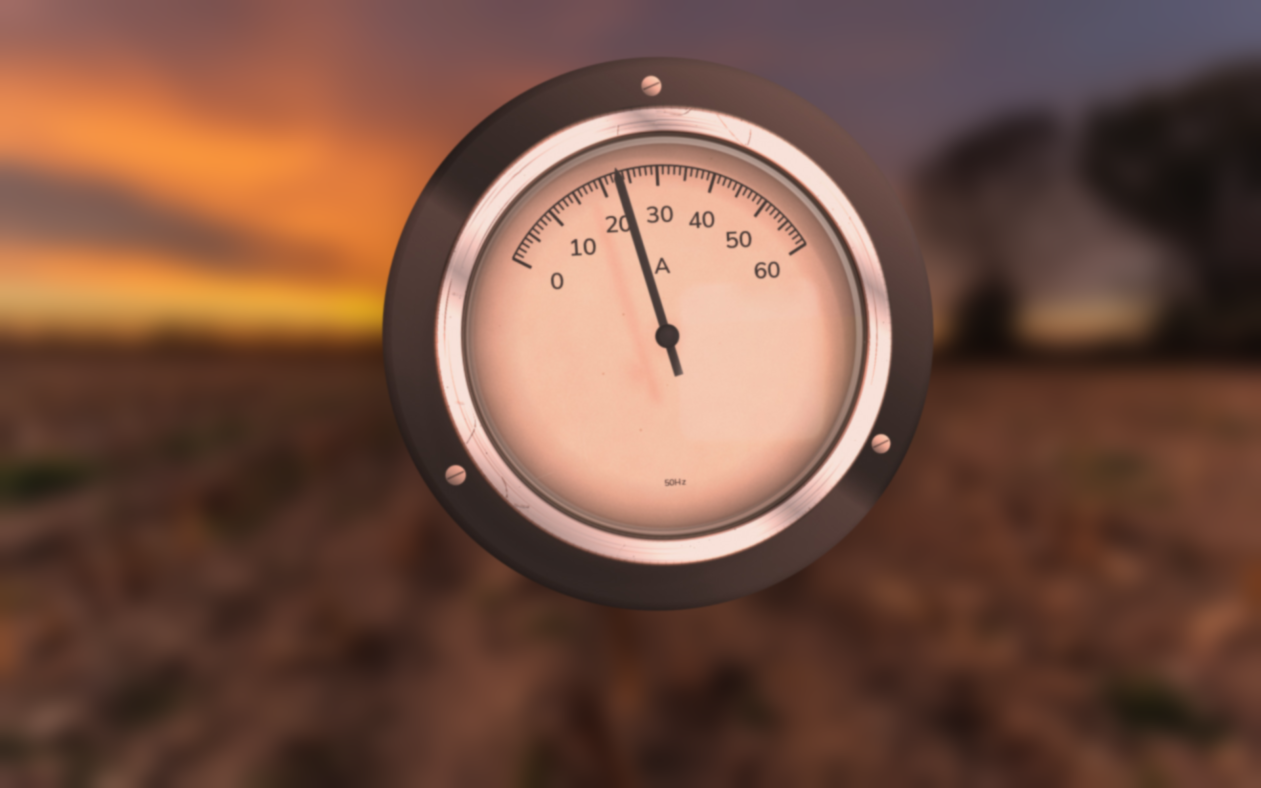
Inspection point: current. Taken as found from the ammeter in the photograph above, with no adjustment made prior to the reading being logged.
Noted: 23 A
